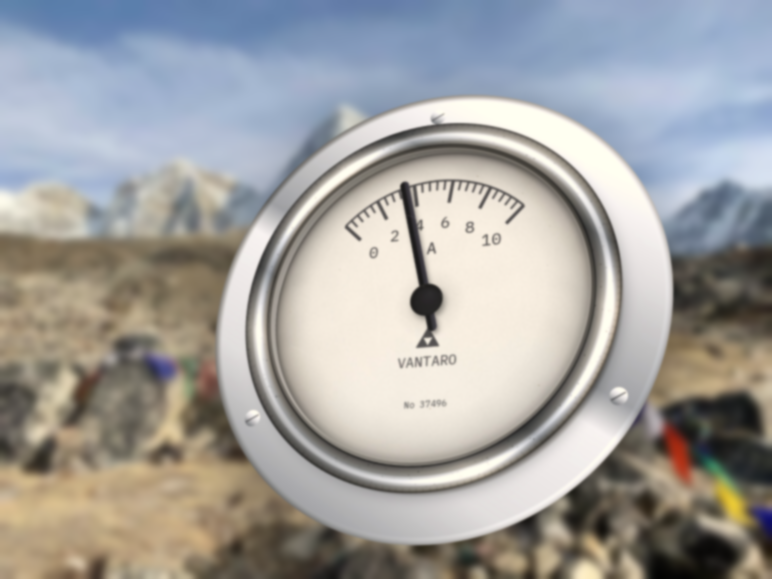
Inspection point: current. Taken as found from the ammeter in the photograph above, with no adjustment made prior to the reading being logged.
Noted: 3.6 A
